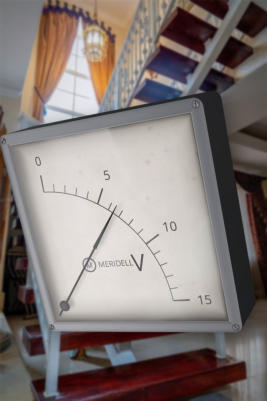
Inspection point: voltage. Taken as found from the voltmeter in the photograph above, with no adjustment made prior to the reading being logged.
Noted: 6.5 V
